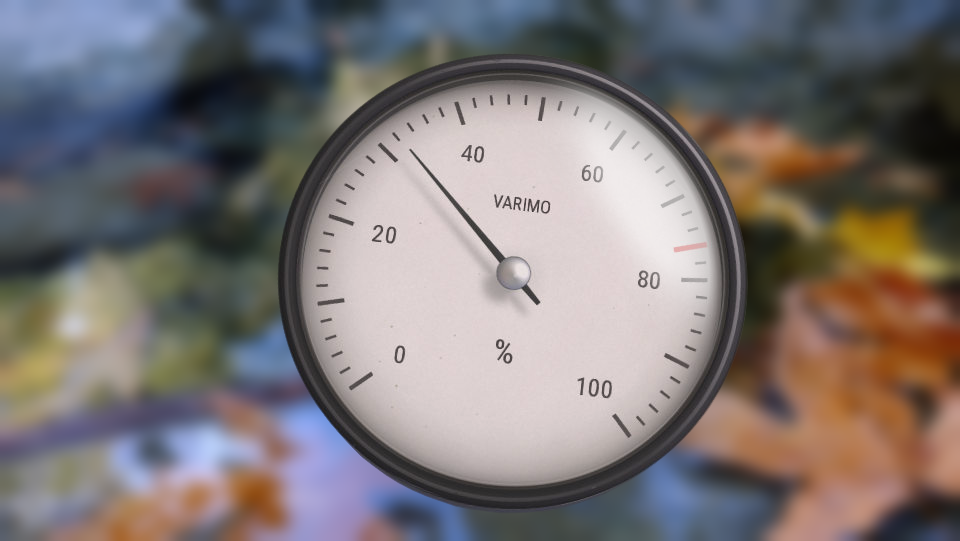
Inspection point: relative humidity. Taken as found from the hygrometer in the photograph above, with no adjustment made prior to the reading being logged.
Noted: 32 %
